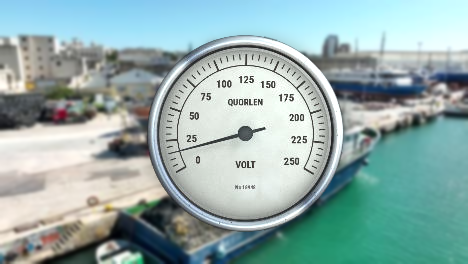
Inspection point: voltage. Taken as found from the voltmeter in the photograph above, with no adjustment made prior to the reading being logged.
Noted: 15 V
